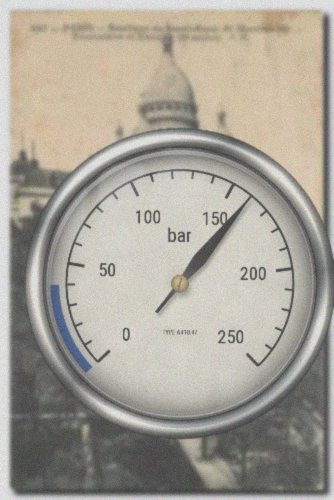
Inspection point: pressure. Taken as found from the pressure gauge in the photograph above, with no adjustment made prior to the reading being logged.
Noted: 160 bar
